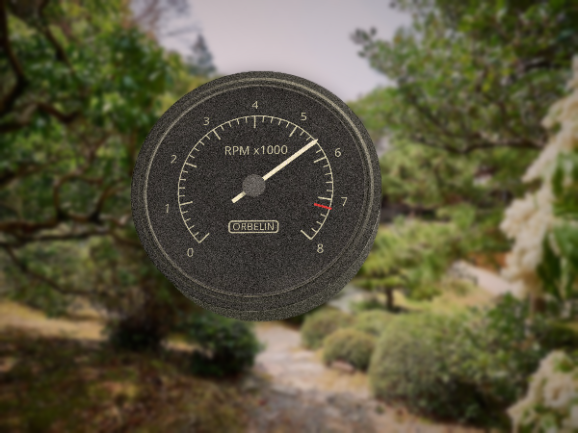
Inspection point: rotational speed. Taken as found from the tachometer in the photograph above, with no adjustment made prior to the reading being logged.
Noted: 5600 rpm
